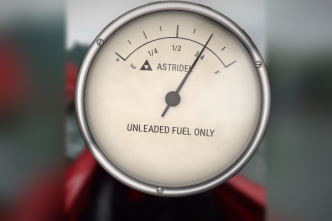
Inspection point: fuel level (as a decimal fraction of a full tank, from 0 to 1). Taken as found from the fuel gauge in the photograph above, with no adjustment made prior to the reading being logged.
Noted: 0.75
